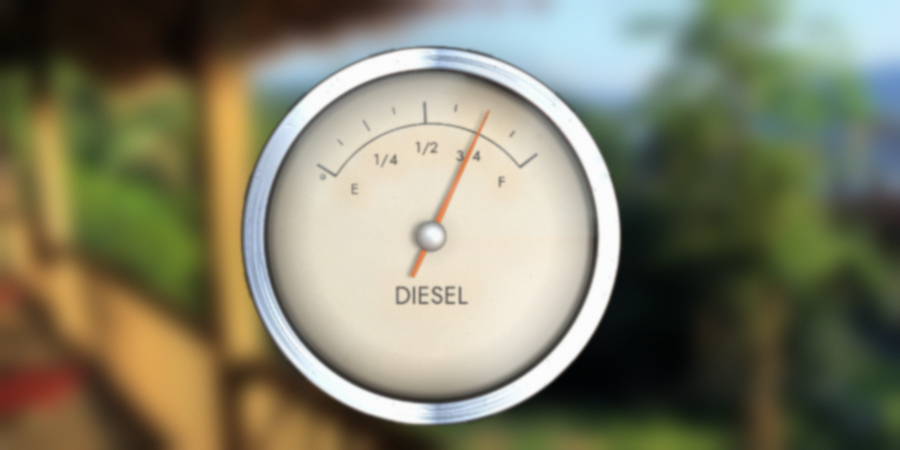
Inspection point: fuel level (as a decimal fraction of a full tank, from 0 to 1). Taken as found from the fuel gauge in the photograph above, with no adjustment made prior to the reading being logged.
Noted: 0.75
